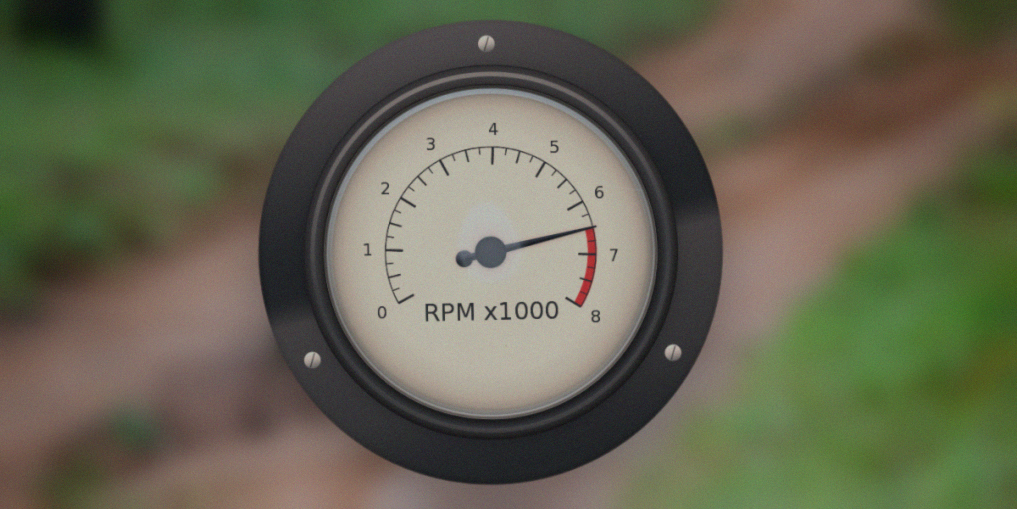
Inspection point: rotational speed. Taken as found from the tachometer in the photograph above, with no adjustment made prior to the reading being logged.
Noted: 6500 rpm
